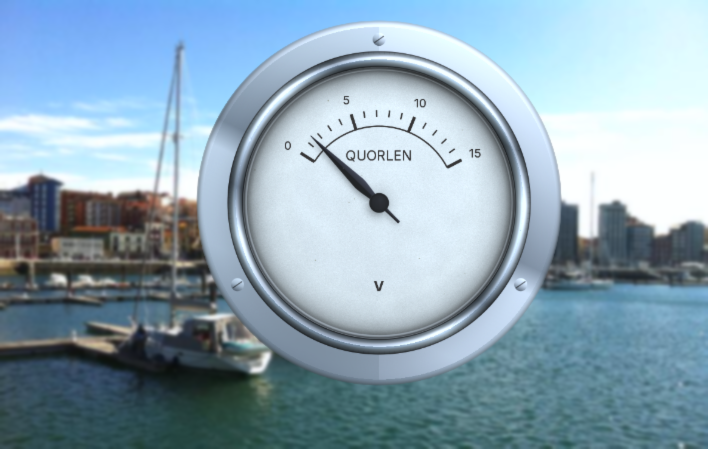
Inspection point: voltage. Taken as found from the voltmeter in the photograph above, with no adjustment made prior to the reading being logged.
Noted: 1.5 V
